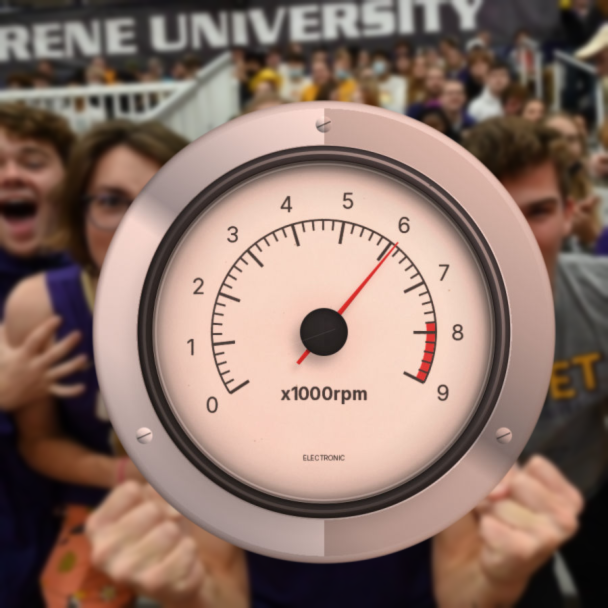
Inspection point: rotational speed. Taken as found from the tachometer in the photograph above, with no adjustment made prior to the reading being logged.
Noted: 6100 rpm
